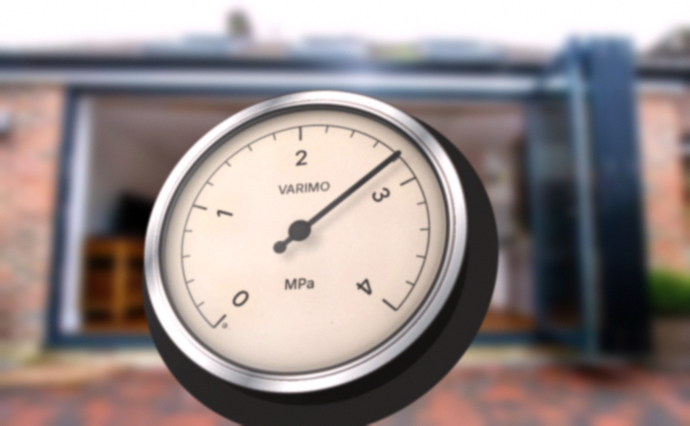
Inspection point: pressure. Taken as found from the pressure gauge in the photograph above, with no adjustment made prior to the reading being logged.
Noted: 2.8 MPa
